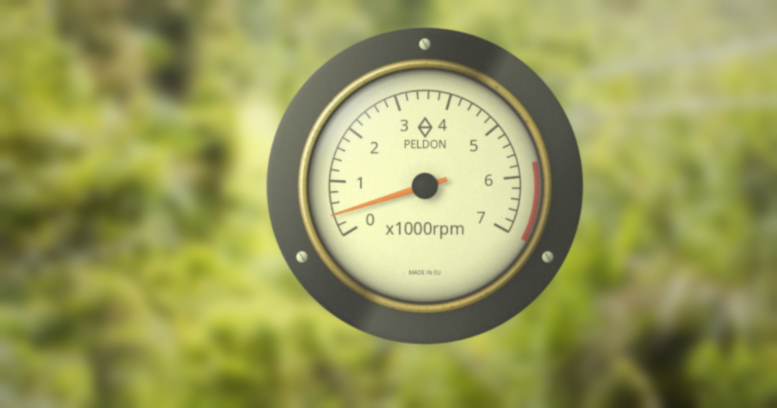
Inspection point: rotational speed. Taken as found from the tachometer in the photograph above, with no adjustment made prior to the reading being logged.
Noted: 400 rpm
